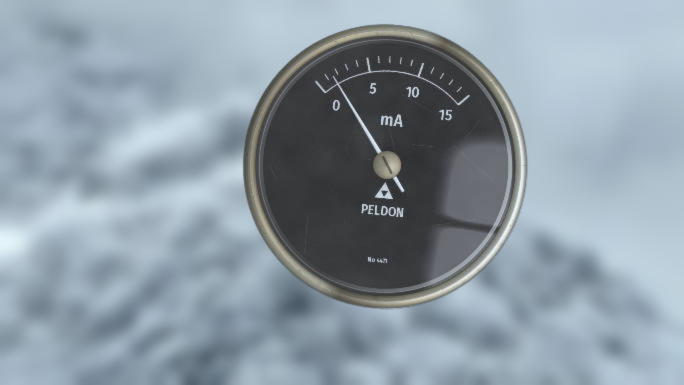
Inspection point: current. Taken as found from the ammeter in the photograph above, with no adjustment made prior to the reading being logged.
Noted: 1.5 mA
